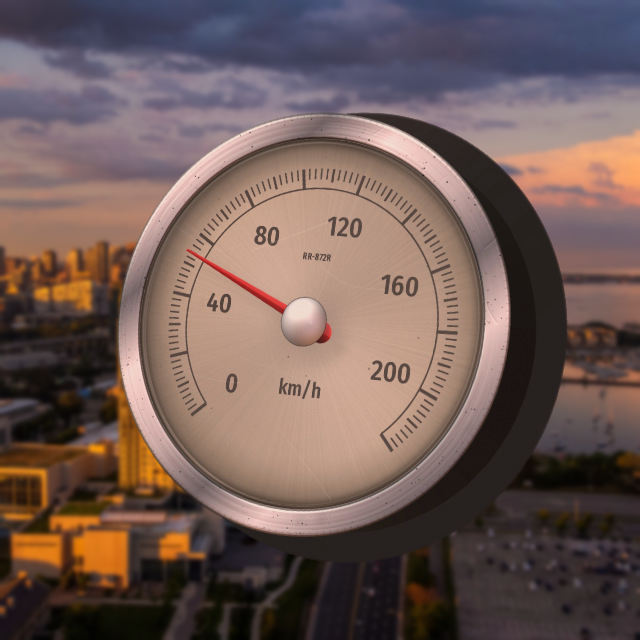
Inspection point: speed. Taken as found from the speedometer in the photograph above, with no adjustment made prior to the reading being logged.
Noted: 54 km/h
